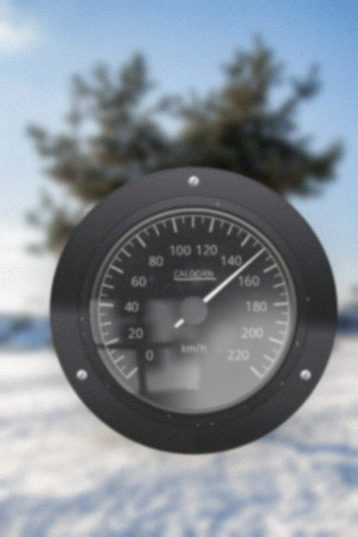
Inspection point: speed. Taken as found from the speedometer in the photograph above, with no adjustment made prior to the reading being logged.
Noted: 150 km/h
